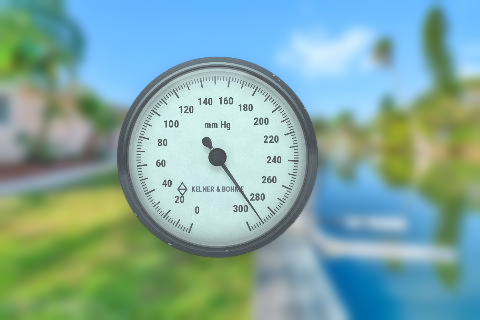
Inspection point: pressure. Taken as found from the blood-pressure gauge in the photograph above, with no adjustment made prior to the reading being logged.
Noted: 290 mmHg
